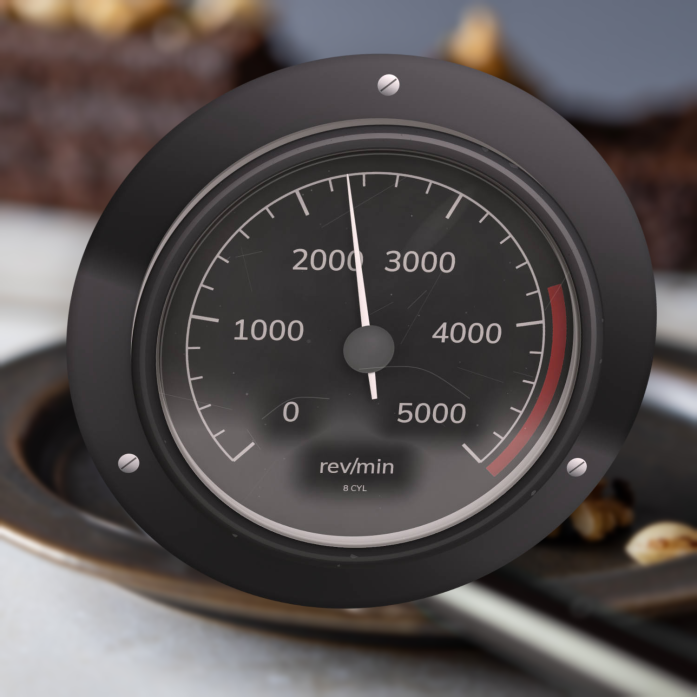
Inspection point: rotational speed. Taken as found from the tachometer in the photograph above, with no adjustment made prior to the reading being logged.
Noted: 2300 rpm
